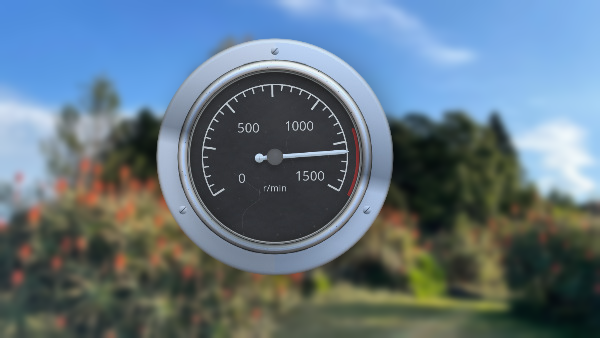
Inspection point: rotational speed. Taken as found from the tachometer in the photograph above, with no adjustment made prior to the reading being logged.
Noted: 1300 rpm
